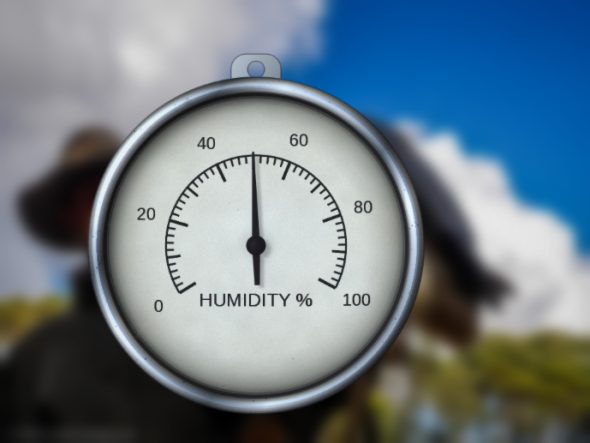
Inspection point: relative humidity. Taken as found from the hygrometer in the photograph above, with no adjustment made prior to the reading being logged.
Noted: 50 %
